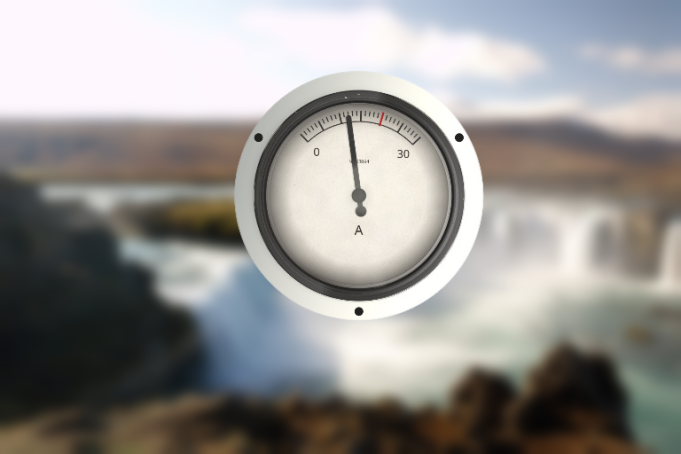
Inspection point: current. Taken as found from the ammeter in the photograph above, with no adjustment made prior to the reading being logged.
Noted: 12 A
